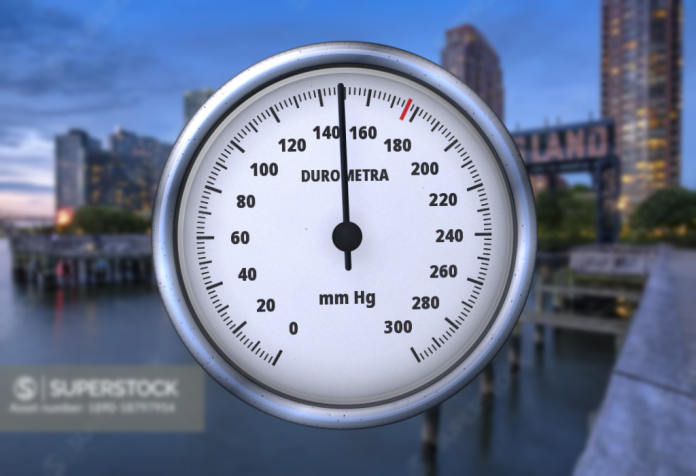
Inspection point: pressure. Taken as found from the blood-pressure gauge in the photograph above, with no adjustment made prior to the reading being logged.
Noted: 148 mmHg
